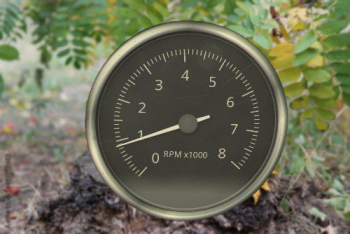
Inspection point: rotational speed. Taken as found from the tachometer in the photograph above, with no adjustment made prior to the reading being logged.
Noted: 900 rpm
